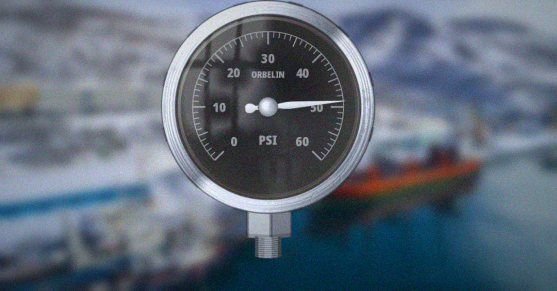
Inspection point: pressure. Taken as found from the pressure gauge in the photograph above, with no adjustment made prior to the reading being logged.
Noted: 49 psi
